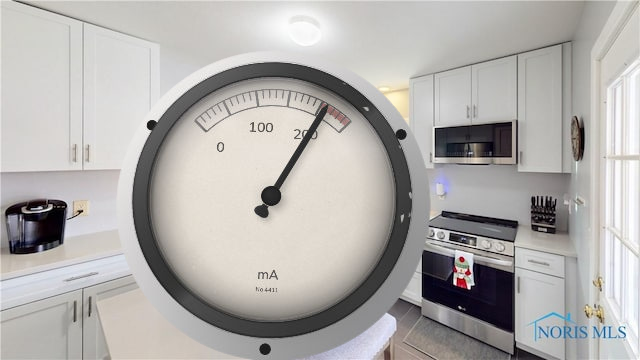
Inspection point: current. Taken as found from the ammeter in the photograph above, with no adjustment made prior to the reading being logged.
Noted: 210 mA
